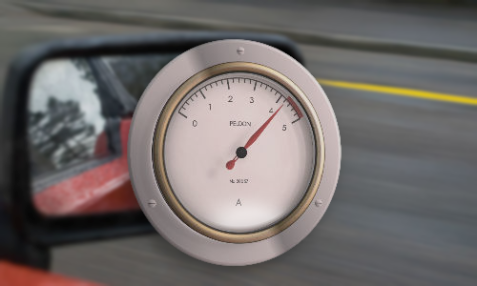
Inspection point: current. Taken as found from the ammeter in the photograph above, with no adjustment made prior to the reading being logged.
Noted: 4.2 A
